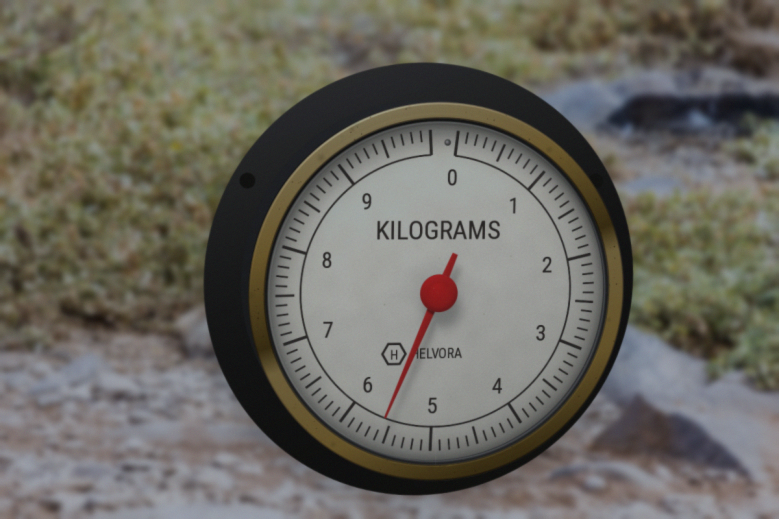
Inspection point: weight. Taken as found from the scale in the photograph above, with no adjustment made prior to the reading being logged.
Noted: 5.6 kg
